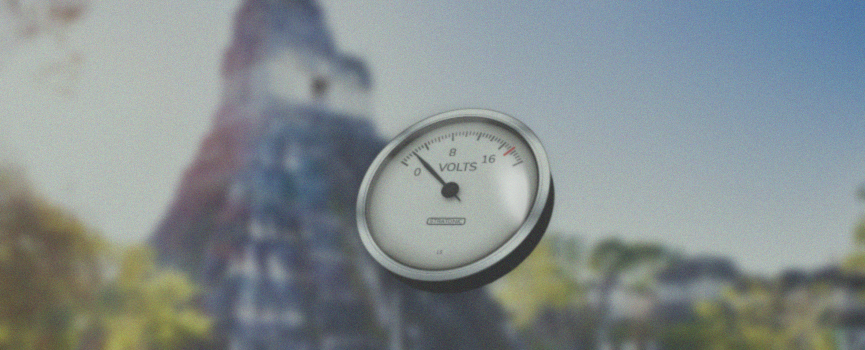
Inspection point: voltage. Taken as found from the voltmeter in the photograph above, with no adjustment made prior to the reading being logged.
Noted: 2 V
